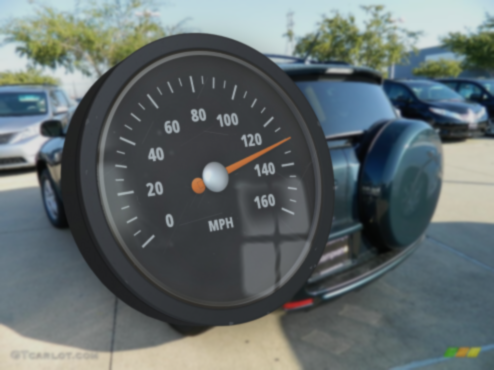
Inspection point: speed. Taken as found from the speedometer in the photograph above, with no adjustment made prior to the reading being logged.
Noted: 130 mph
